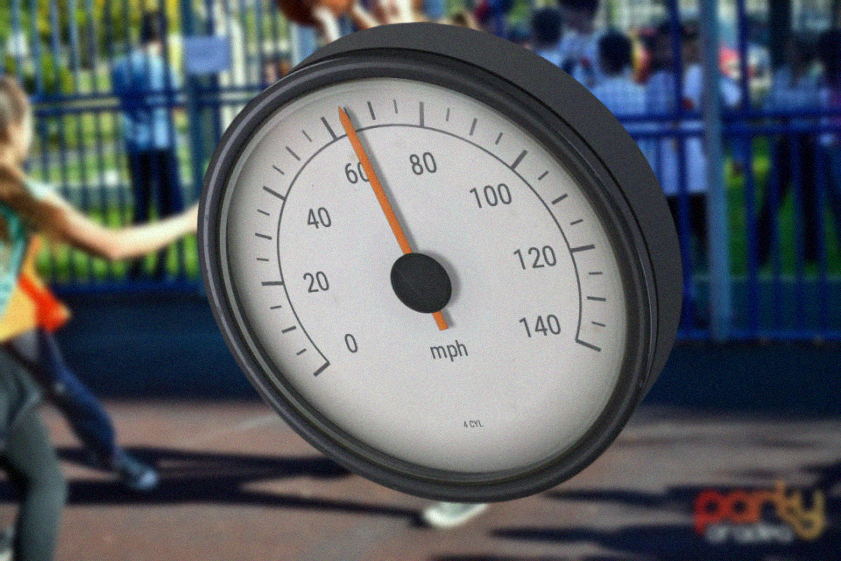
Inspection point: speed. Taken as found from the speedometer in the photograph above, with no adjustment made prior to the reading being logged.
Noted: 65 mph
